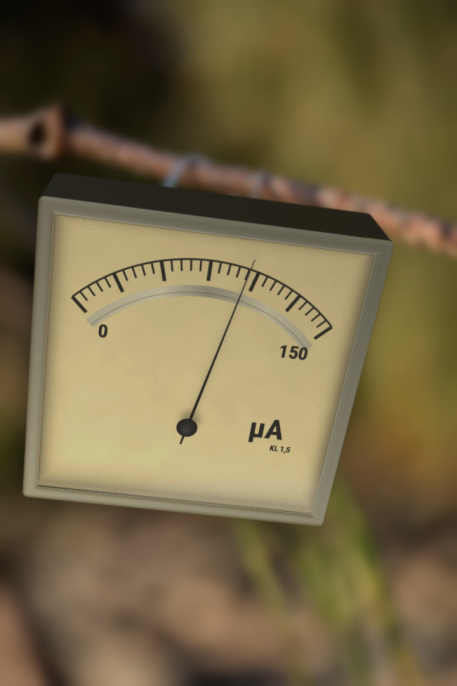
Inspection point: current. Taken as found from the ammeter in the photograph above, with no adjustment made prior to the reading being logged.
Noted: 95 µA
